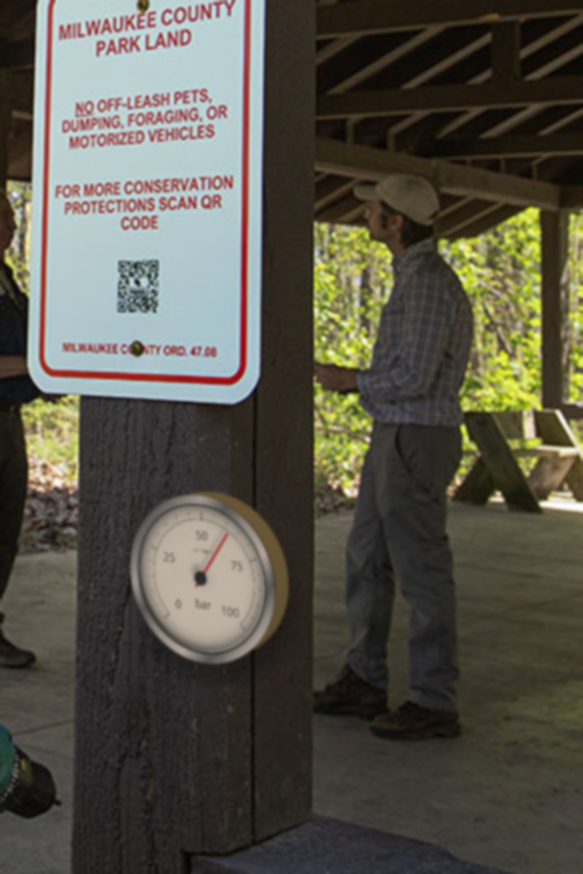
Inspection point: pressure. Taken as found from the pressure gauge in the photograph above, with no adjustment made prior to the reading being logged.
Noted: 62.5 bar
